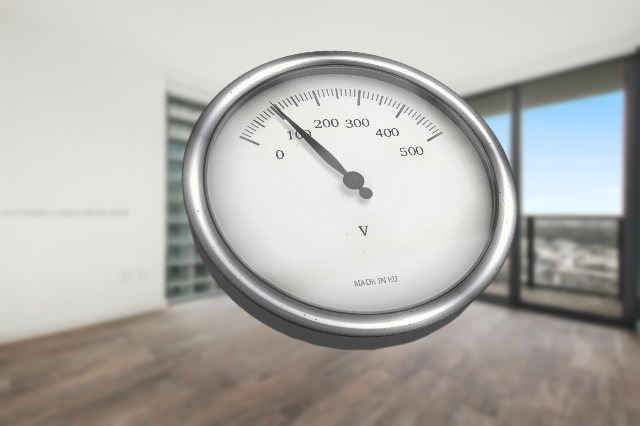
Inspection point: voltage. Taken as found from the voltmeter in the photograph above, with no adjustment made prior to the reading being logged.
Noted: 100 V
